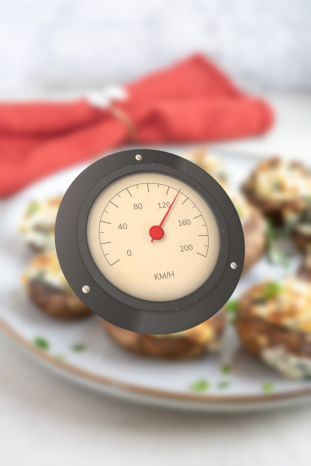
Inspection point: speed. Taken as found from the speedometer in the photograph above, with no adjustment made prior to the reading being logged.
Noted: 130 km/h
